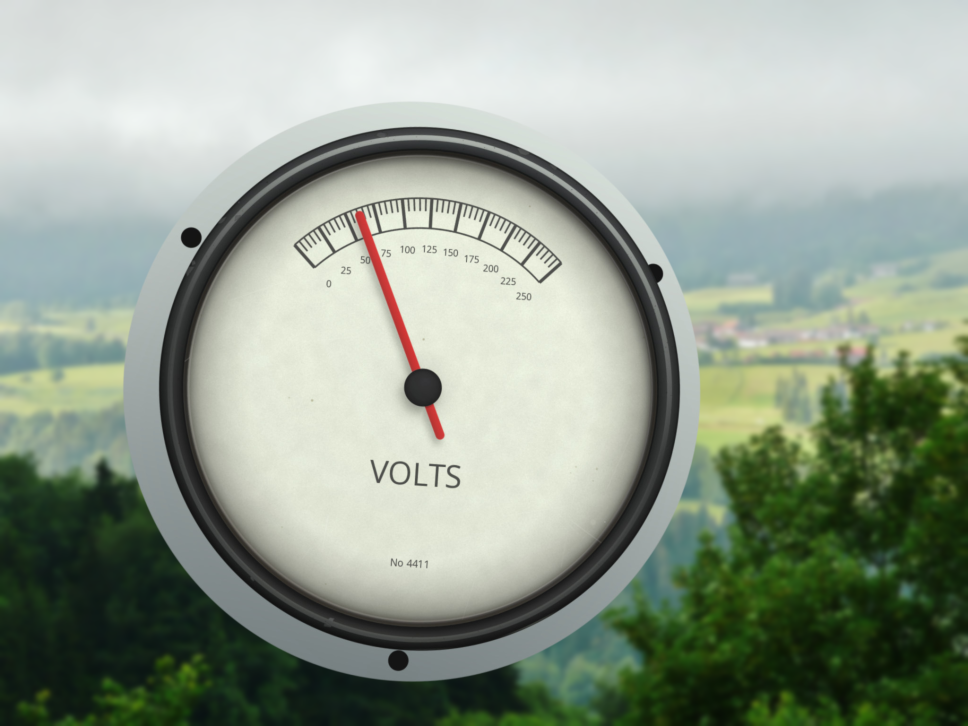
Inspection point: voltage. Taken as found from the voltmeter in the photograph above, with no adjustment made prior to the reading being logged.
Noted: 60 V
